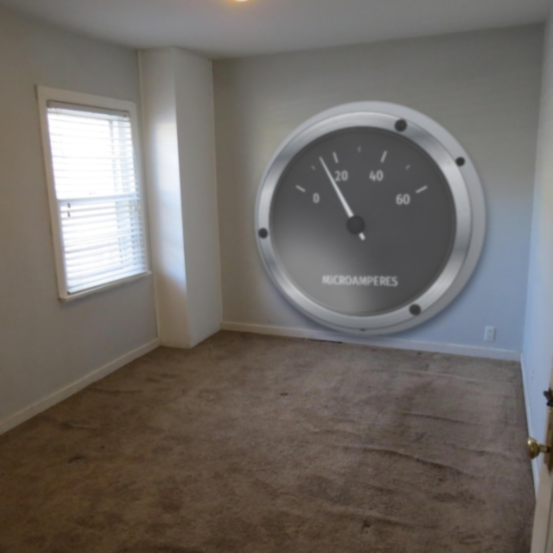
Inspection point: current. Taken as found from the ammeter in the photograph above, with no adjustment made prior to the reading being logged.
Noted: 15 µA
